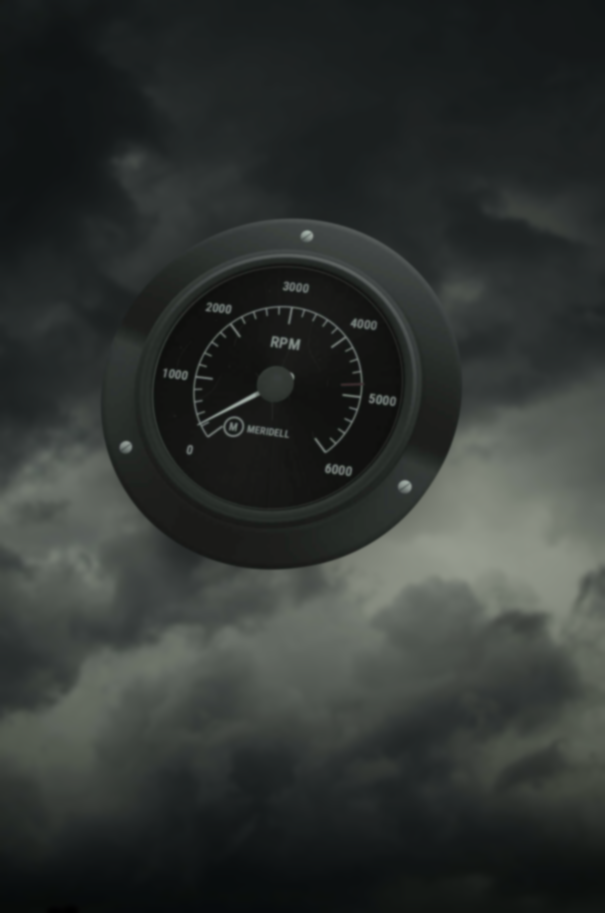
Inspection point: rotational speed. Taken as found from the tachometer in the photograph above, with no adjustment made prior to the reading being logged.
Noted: 200 rpm
